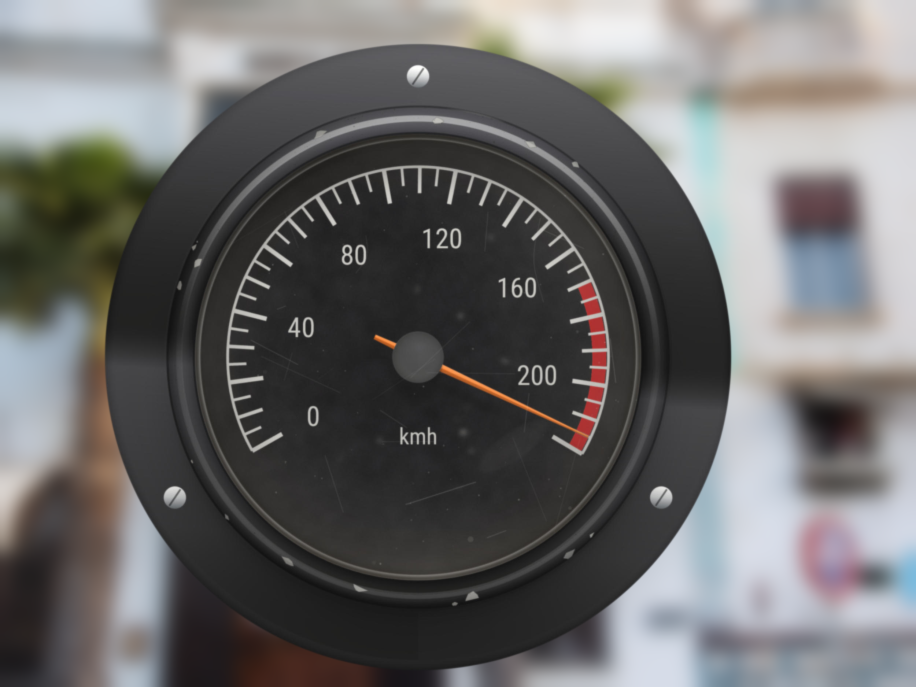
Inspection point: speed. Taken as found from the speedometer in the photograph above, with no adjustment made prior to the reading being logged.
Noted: 215 km/h
